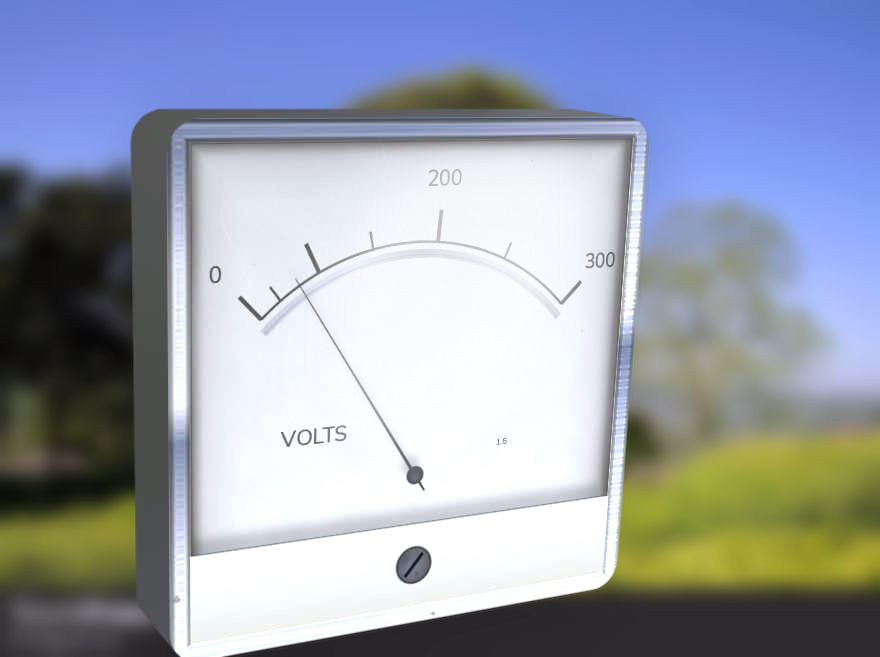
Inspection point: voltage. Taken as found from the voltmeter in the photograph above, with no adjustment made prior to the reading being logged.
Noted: 75 V
